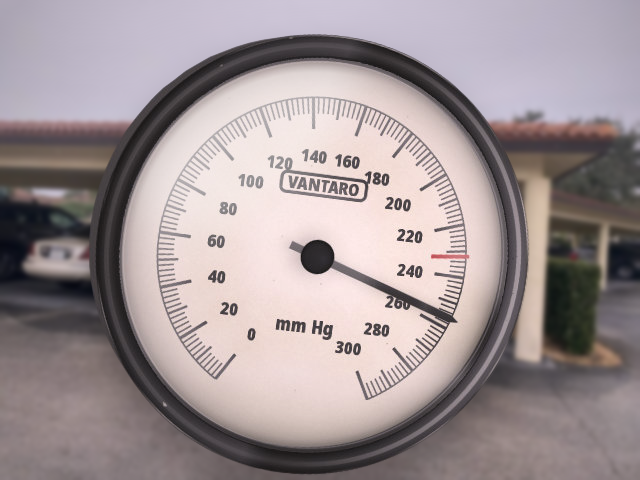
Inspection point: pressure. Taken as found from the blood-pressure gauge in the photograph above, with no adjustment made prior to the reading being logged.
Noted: 256 mmHg
